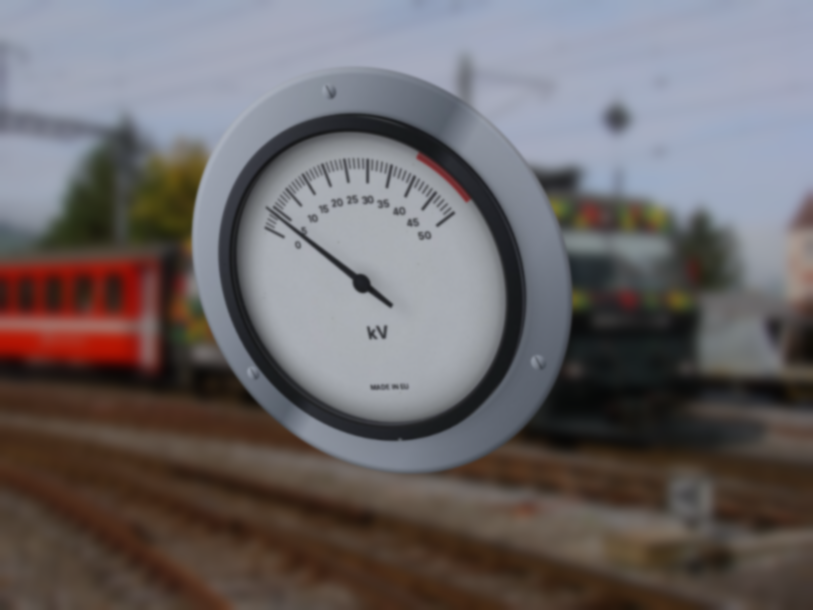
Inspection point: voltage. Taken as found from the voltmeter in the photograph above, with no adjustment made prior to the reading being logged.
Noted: 5 kV
